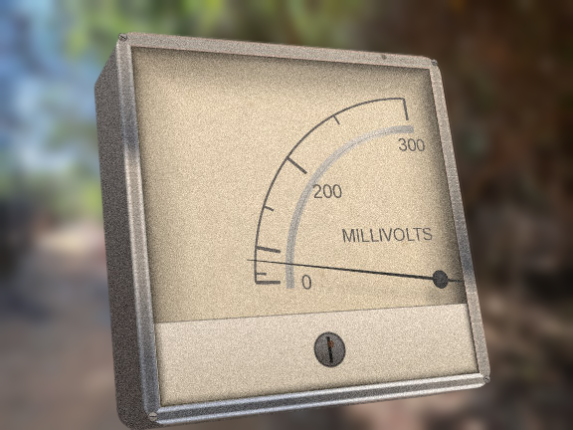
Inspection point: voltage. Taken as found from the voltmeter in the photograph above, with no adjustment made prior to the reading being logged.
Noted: 75 mV
